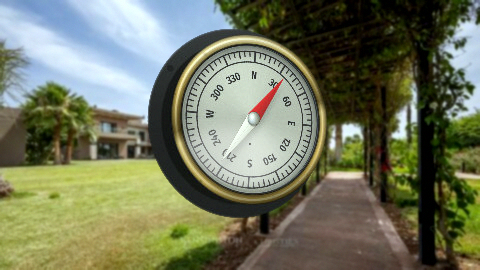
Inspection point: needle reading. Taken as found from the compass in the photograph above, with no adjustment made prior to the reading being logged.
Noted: 35 °
